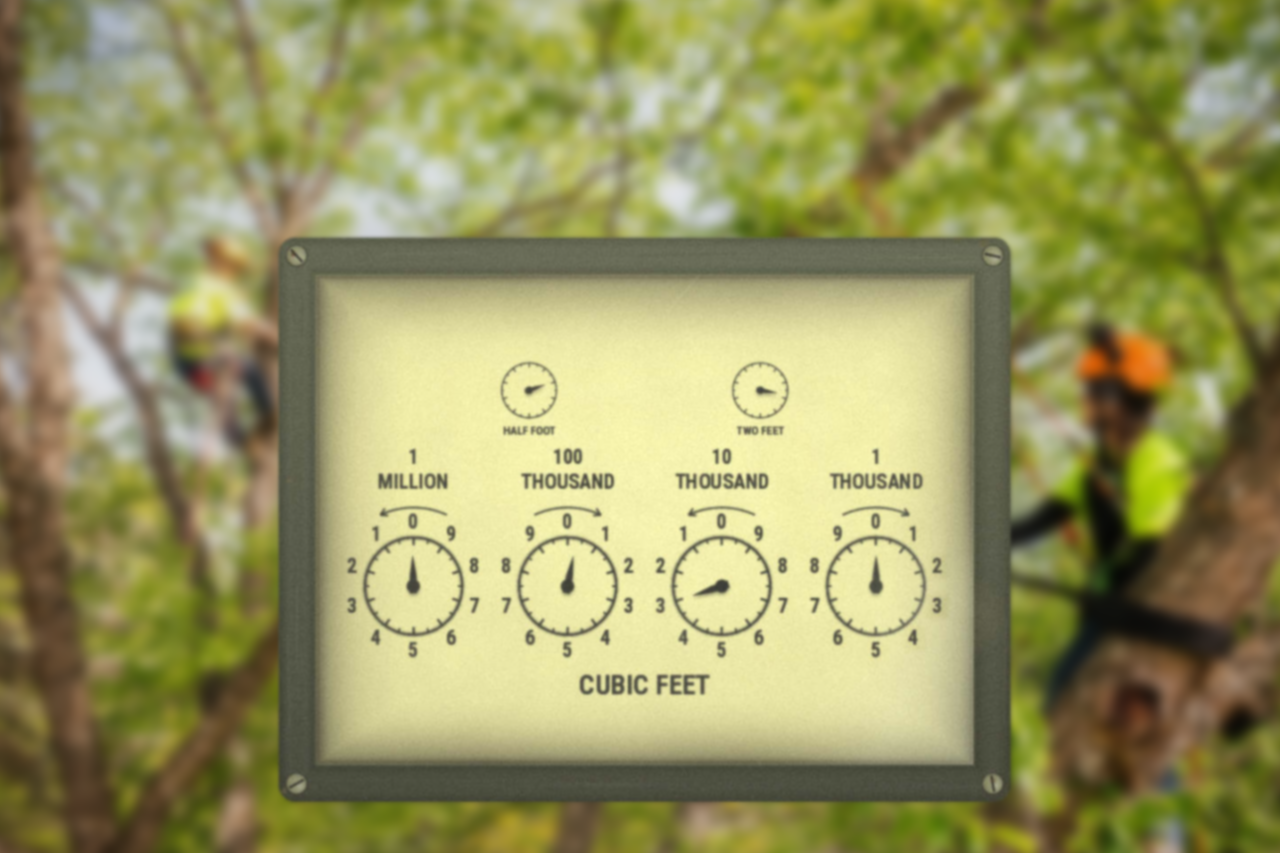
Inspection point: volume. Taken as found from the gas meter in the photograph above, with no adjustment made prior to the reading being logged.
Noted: 3000 ft³
